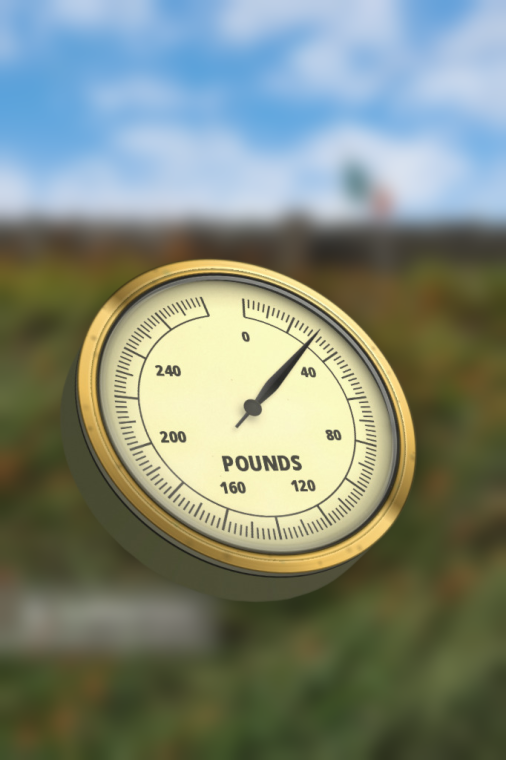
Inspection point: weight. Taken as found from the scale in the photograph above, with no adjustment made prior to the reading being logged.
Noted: 30 lb
